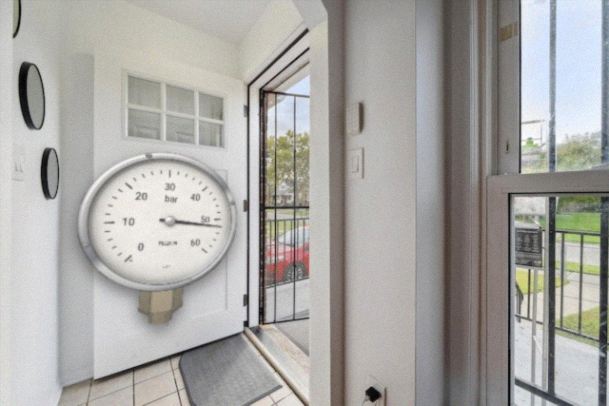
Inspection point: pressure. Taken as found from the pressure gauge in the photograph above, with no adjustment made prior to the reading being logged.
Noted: 52 bar
